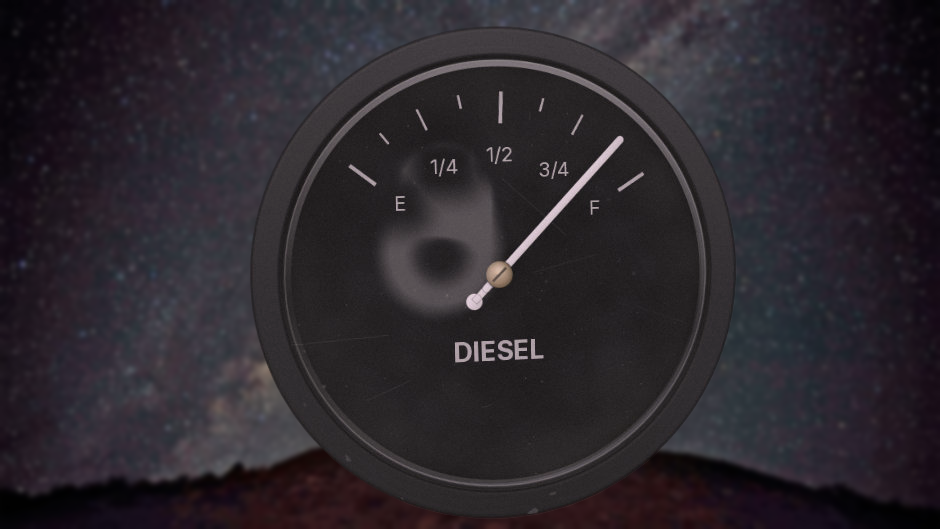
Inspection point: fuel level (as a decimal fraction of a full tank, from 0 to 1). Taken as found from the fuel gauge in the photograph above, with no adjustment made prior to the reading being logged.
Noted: 0.875
